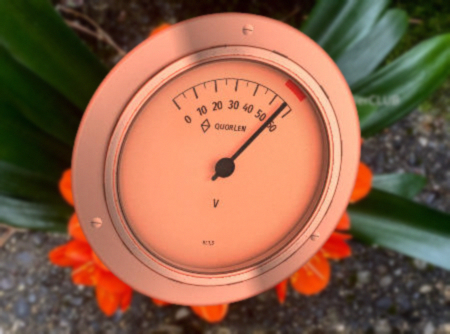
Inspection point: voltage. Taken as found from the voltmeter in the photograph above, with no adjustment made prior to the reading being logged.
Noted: 55 V
